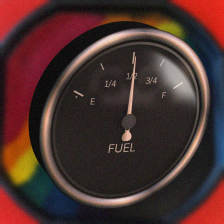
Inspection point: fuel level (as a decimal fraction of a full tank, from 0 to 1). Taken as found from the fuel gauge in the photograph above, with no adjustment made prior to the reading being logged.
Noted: 0.5
